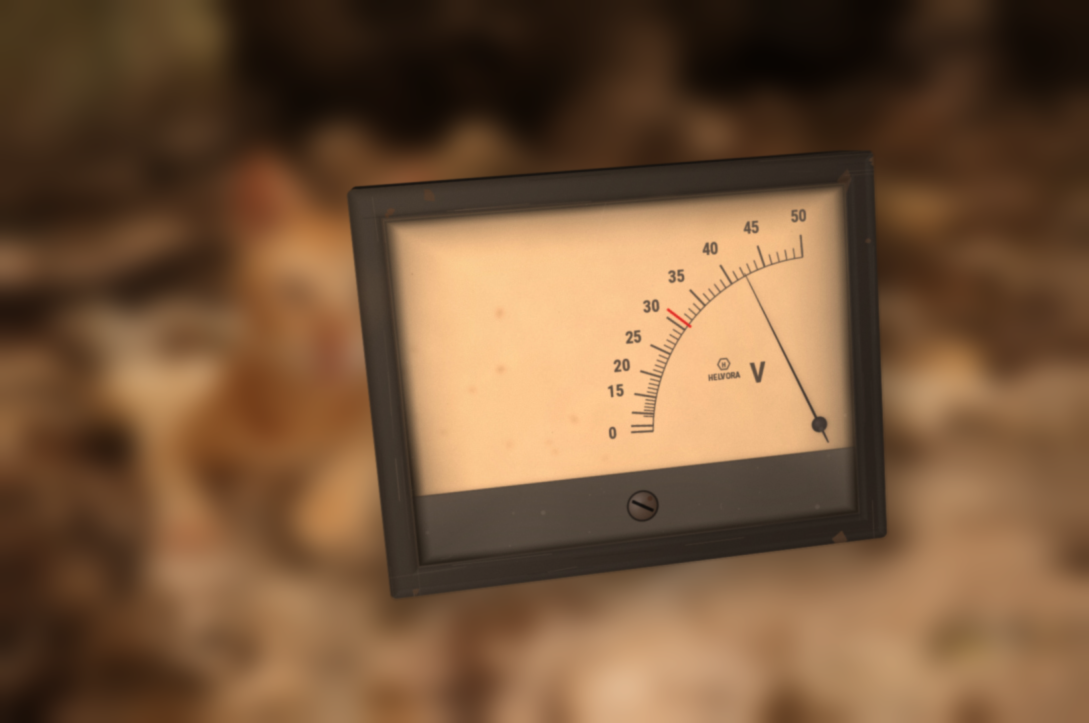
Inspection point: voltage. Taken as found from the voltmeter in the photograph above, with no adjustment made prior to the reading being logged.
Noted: 42 V
